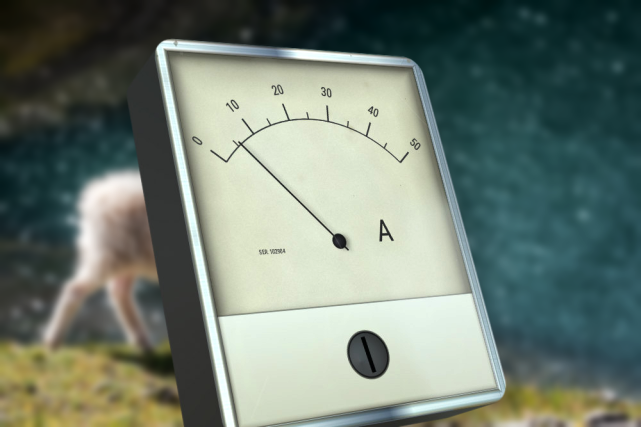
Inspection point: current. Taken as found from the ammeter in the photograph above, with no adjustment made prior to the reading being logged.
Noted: 5 A
